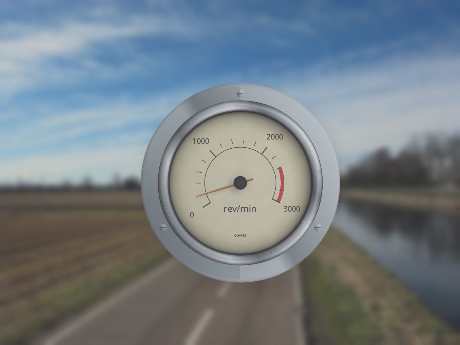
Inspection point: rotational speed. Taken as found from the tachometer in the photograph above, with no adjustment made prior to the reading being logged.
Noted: 200 rpm
